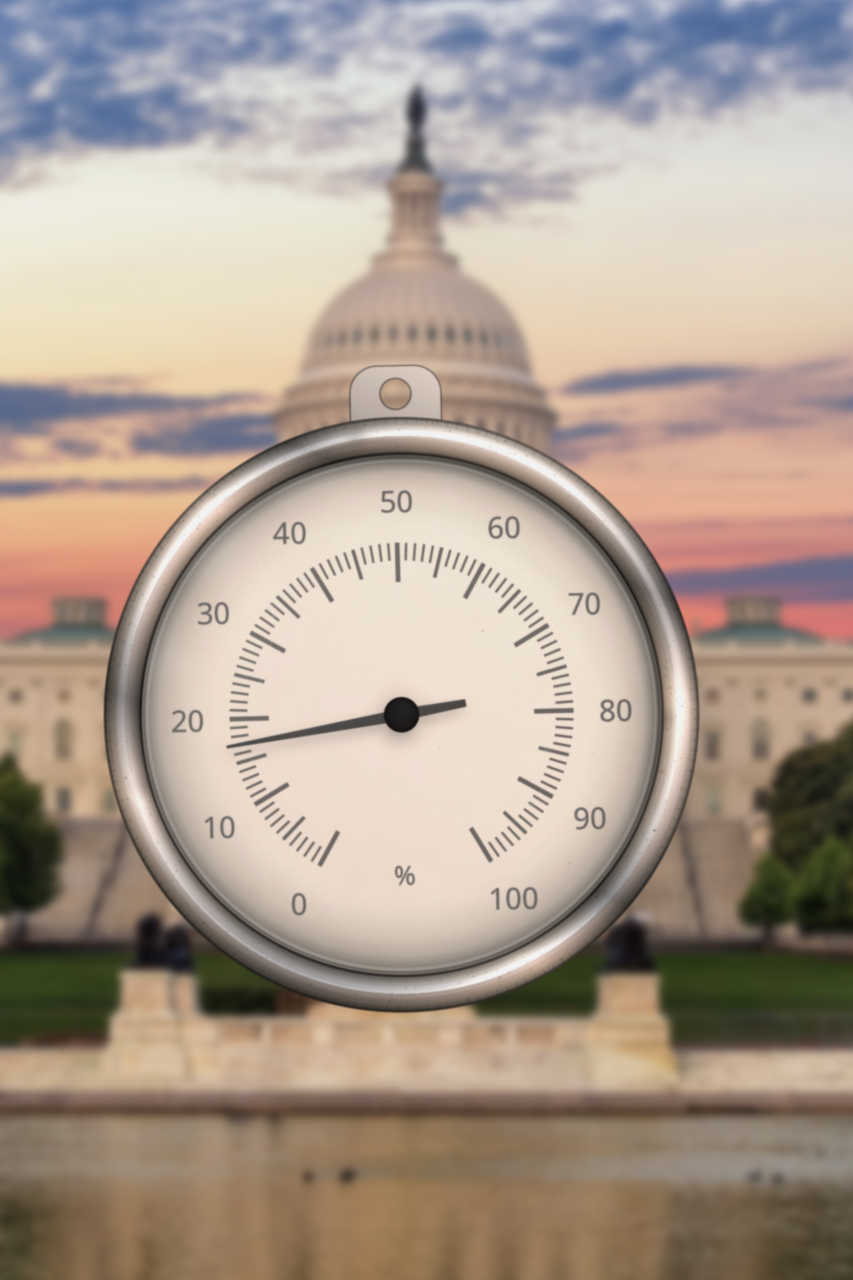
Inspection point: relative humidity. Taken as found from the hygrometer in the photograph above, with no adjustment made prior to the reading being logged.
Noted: 17 %
